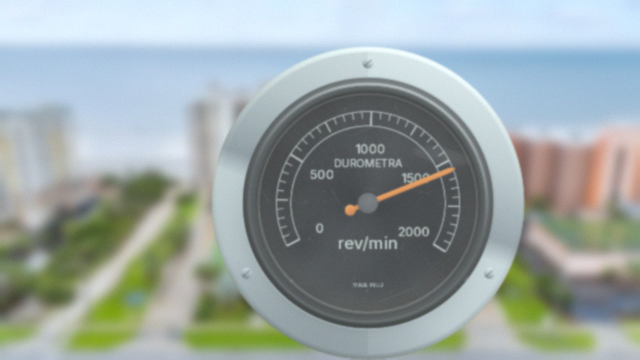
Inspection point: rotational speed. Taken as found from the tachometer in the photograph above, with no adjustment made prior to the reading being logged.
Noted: 1550 rpm
